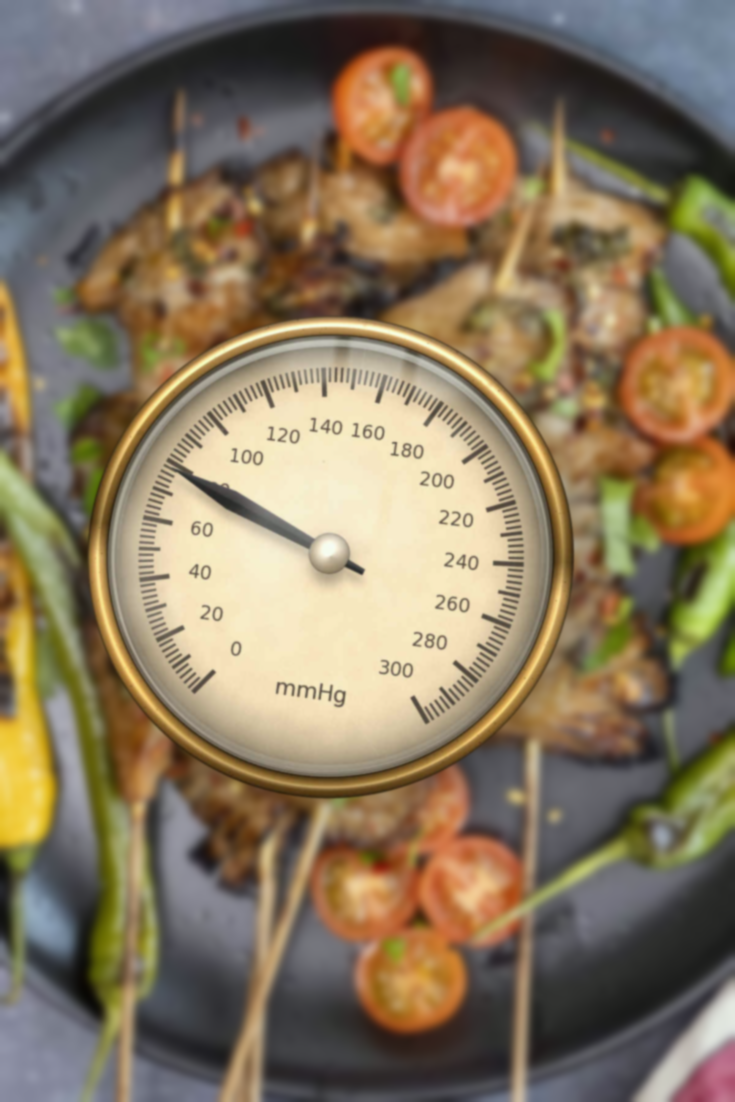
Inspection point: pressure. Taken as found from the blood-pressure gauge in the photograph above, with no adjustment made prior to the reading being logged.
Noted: 78 mmHg
